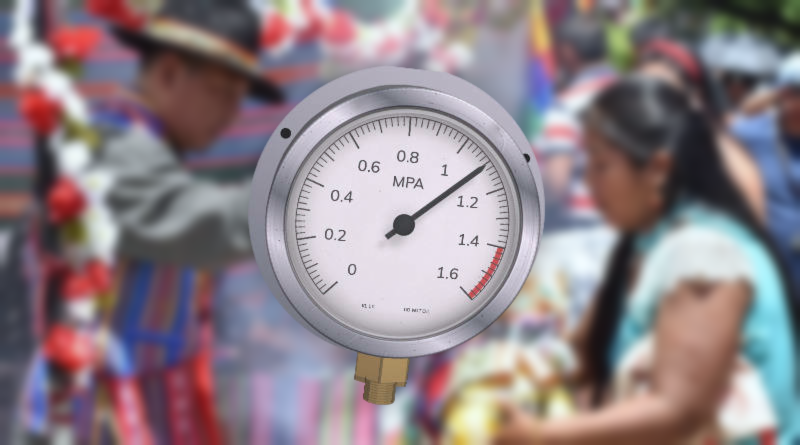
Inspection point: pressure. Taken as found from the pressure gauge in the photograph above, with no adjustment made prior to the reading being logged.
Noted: 1.1 MPa
